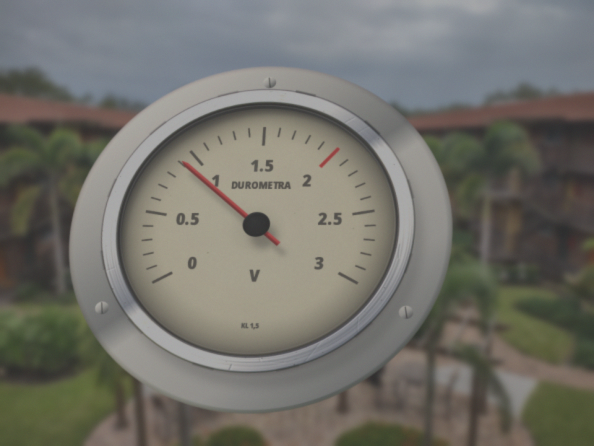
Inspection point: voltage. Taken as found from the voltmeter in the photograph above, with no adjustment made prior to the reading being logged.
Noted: 0.9 V
